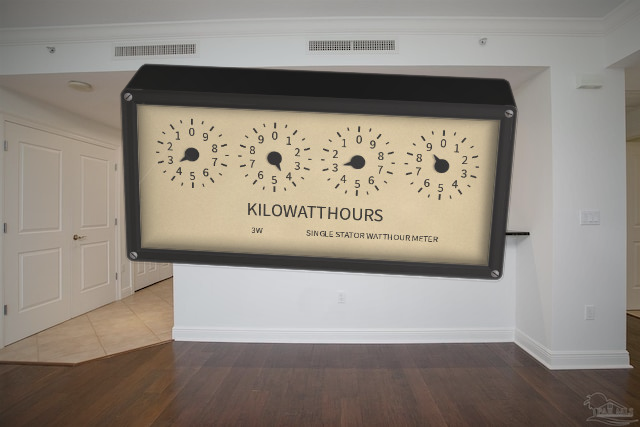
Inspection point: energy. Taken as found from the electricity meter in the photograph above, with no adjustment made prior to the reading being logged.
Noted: 3429 kWh
